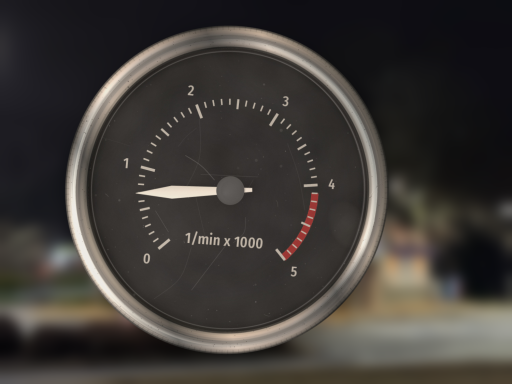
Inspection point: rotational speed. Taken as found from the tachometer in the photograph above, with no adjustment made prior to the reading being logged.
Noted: 700 rpm
